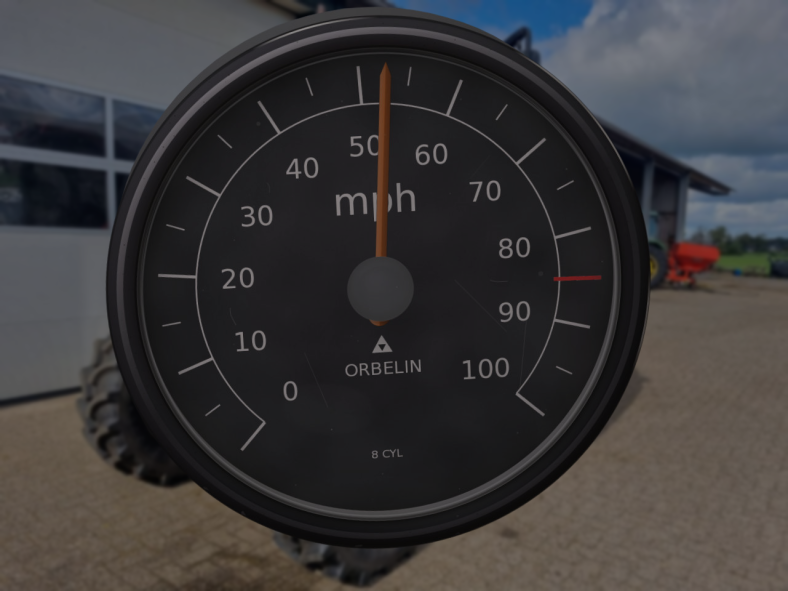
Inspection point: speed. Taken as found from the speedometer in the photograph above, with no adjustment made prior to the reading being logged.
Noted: 52.5 mph
